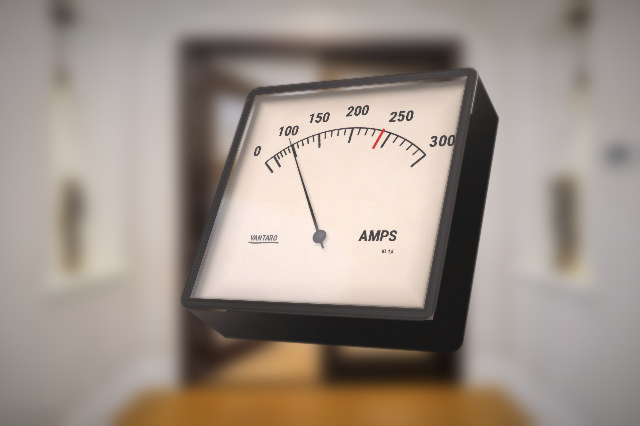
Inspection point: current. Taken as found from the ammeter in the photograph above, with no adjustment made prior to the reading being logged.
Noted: 100 A
